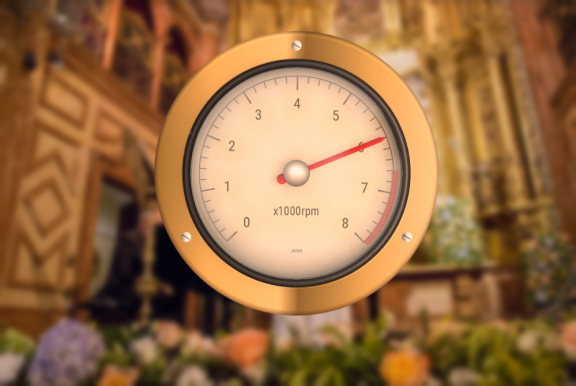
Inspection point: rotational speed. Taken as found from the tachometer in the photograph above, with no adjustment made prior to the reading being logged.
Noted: 6000 rpm
